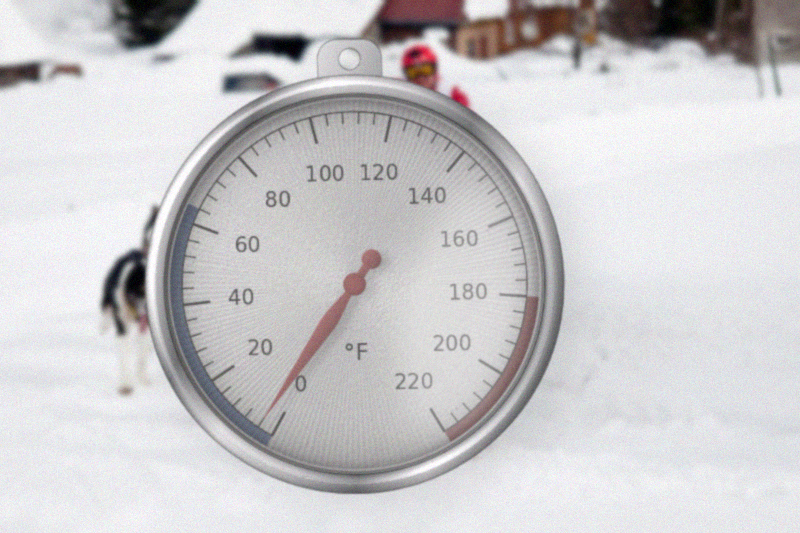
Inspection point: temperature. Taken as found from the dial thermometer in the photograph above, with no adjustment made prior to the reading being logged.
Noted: 4 °F
